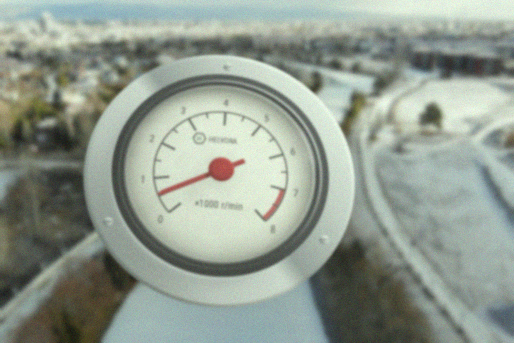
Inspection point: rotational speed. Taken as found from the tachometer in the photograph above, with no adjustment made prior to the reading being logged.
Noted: 500 rpm
